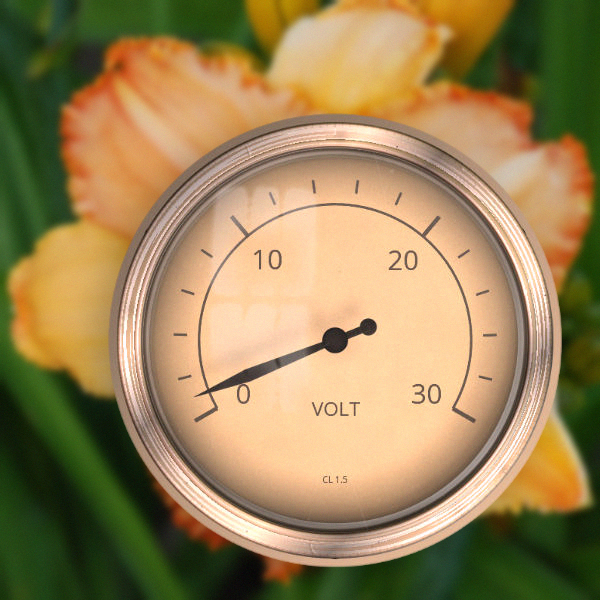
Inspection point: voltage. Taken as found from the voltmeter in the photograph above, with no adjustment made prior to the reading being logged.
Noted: 1 V
